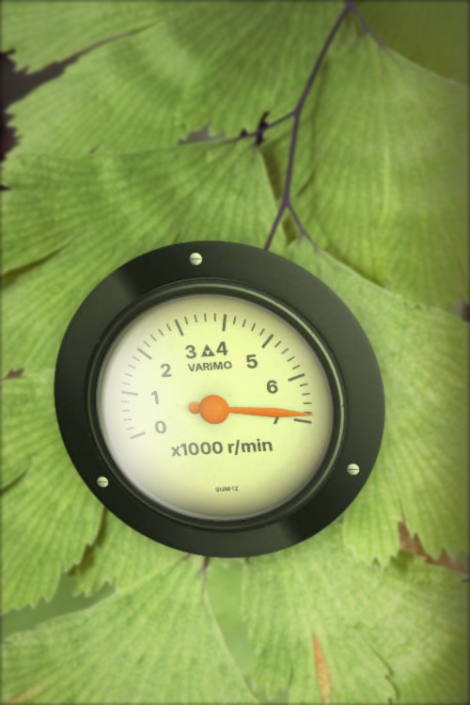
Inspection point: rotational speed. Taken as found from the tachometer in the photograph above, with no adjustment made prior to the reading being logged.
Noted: 6800 rpm
